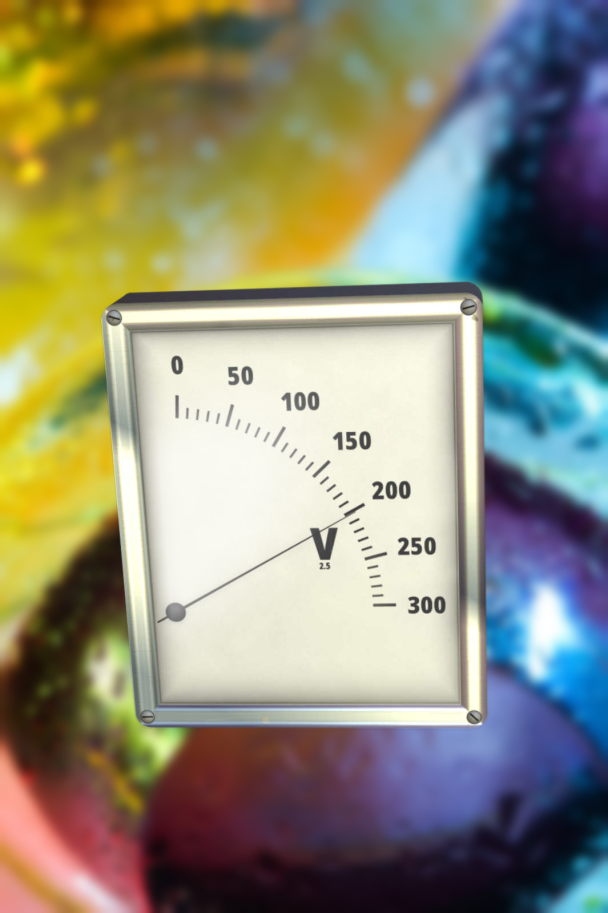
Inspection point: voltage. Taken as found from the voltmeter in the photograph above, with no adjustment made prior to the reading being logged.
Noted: 200 V
